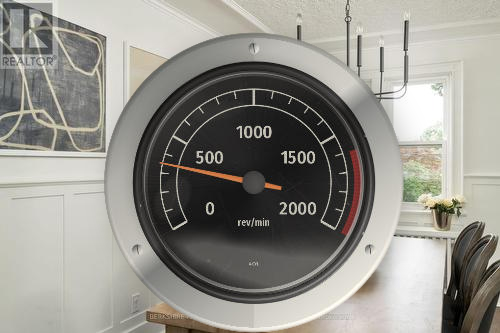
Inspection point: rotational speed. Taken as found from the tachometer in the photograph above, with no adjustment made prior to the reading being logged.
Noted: 350 rpm
